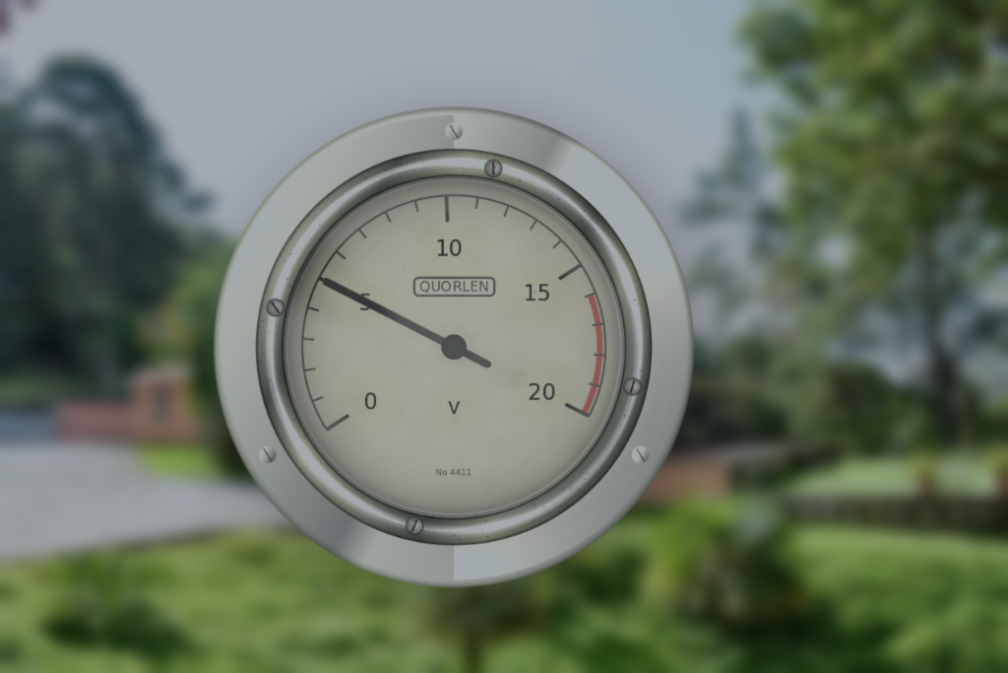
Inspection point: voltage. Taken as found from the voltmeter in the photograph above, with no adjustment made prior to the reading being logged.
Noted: 5 V
